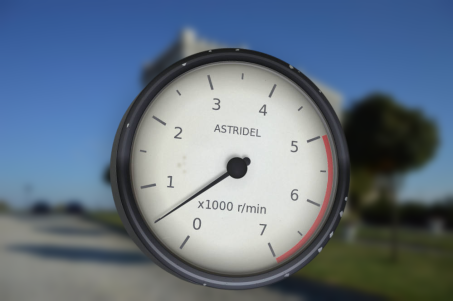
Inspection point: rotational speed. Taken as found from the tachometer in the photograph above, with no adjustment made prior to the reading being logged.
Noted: 500 rpm
